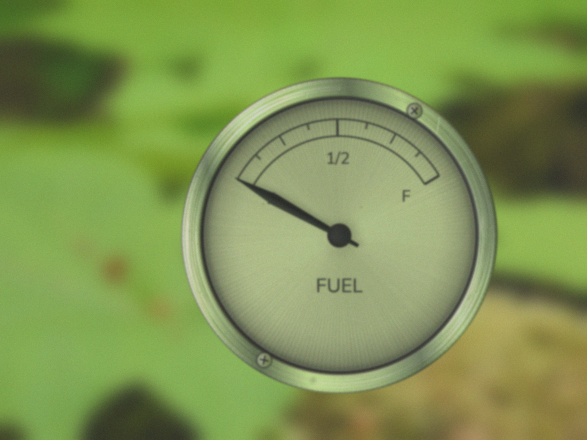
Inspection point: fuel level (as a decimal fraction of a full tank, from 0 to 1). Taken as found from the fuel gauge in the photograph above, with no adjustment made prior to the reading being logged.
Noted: 0
